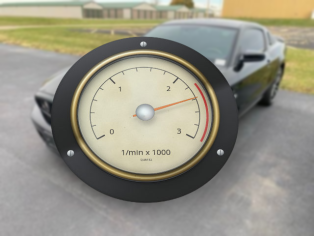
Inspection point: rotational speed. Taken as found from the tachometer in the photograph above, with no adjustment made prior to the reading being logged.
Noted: 2400 rpm
